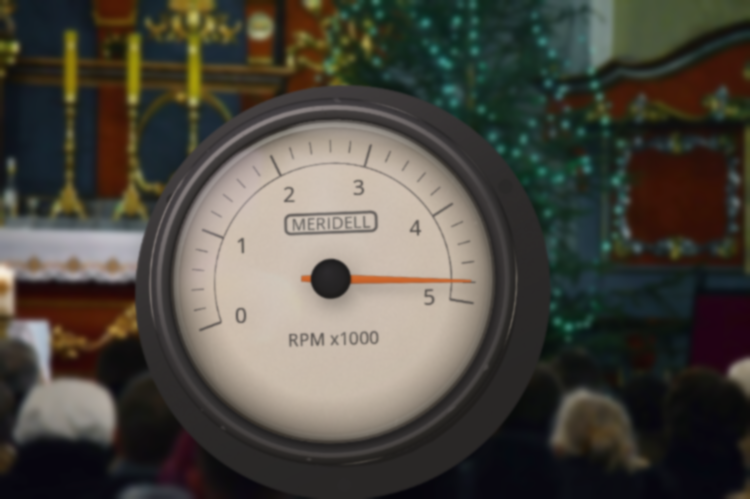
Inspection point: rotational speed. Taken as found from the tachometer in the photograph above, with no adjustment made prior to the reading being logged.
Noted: 4800 rpm
